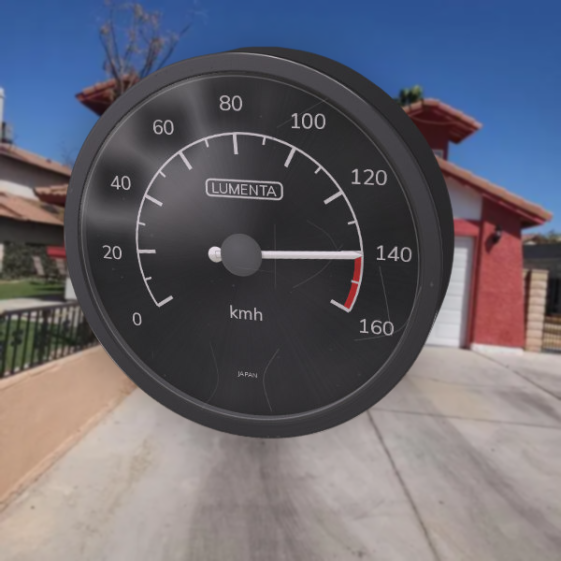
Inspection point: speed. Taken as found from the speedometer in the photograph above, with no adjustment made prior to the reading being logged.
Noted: 140 km/h
